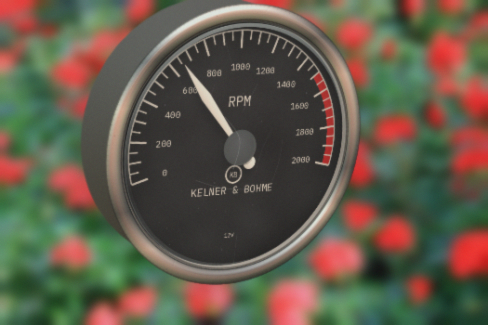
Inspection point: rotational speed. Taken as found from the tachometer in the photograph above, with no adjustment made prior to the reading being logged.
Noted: 650 rpm
